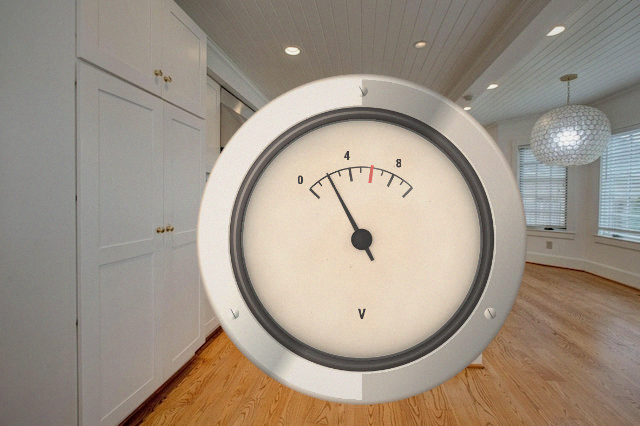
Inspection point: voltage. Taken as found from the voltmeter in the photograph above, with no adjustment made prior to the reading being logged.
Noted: 2 V
